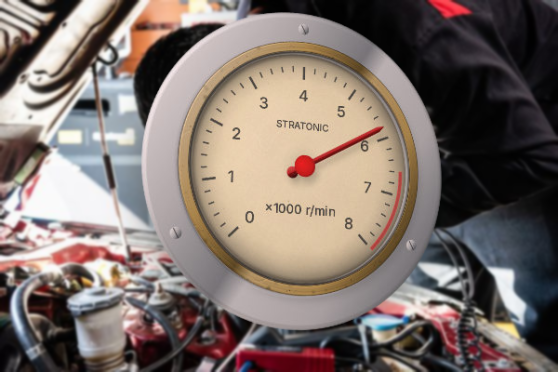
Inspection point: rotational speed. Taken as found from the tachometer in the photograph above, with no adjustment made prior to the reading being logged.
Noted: 5800 rpm
